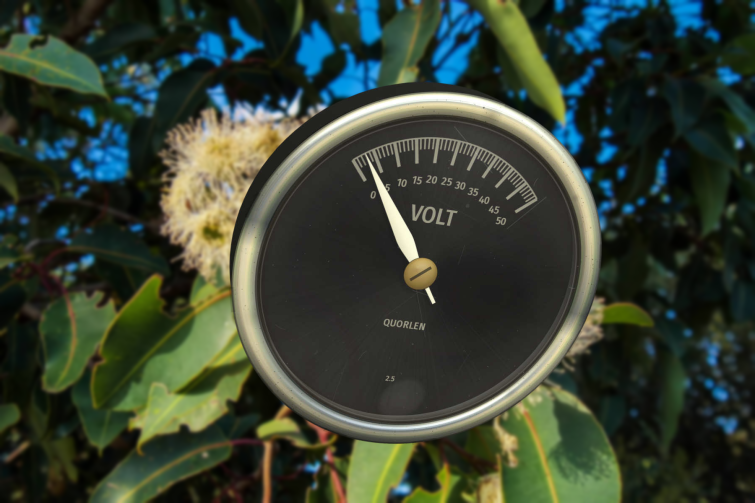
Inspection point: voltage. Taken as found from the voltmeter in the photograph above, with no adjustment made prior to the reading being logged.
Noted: 3 V
